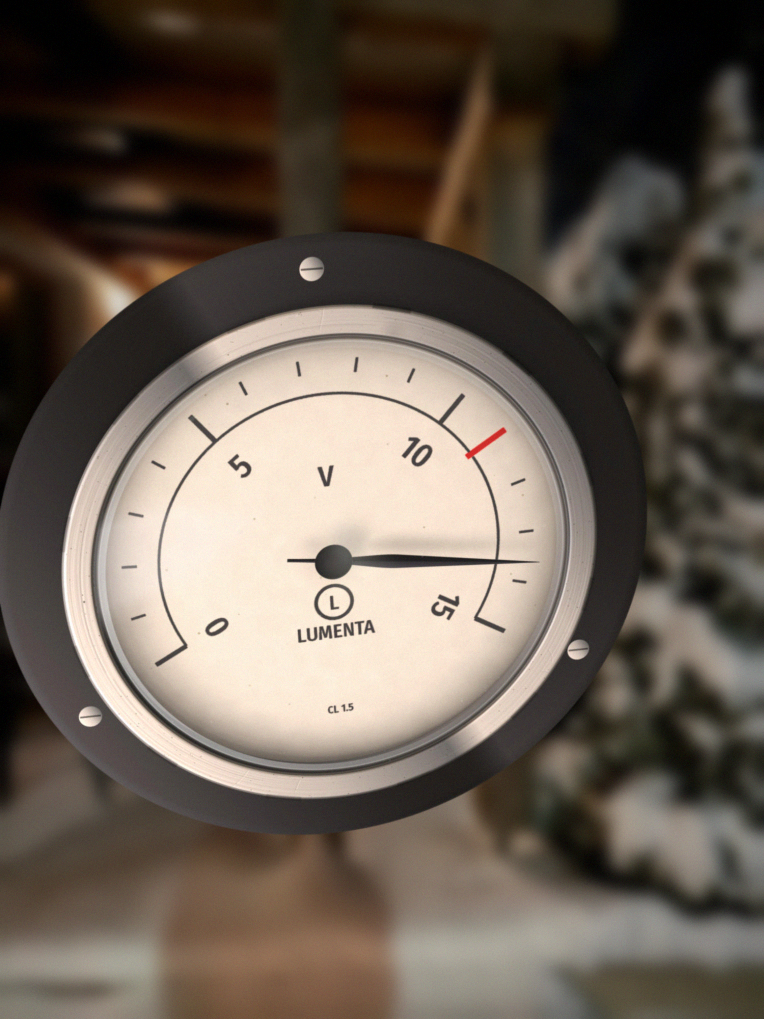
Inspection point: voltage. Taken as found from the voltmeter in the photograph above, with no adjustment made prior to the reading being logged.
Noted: 13.5 V
